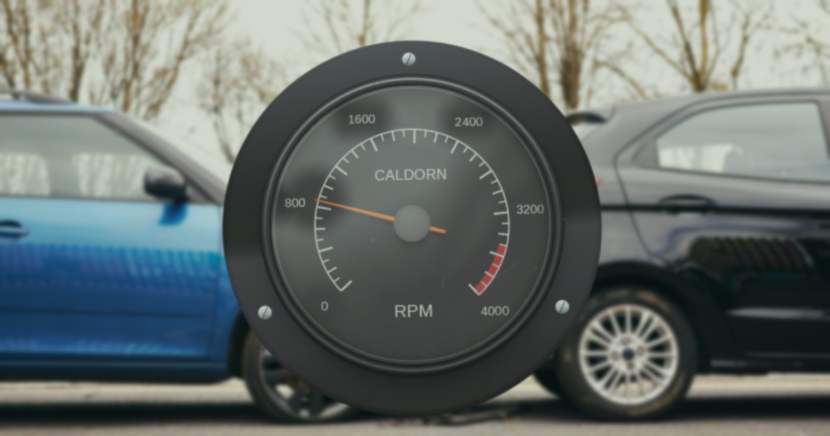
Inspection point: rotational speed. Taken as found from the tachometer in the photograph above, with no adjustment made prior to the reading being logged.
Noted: 850 rpm
